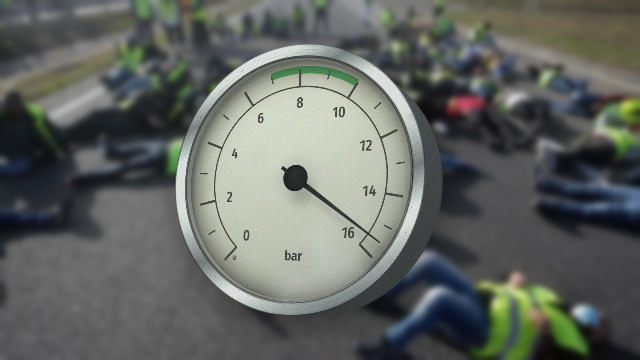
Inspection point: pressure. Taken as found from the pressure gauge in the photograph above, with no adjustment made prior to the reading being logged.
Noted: 15.5 bar
